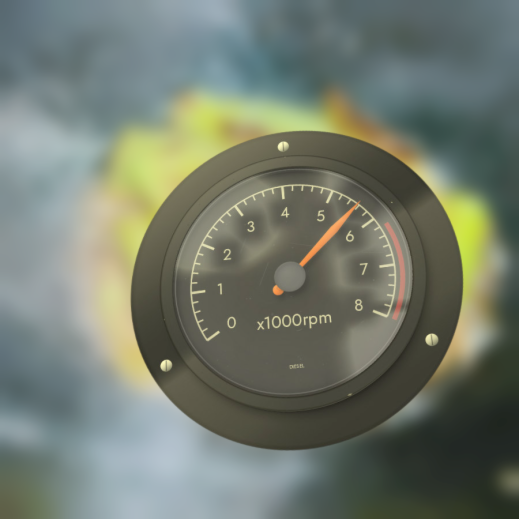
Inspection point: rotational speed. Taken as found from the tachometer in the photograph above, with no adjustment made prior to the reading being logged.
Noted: 5600 rpm
